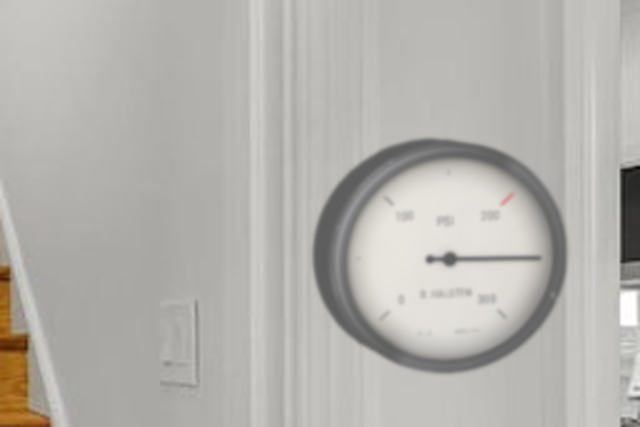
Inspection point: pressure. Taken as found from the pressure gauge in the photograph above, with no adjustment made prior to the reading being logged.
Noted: 250 psi
